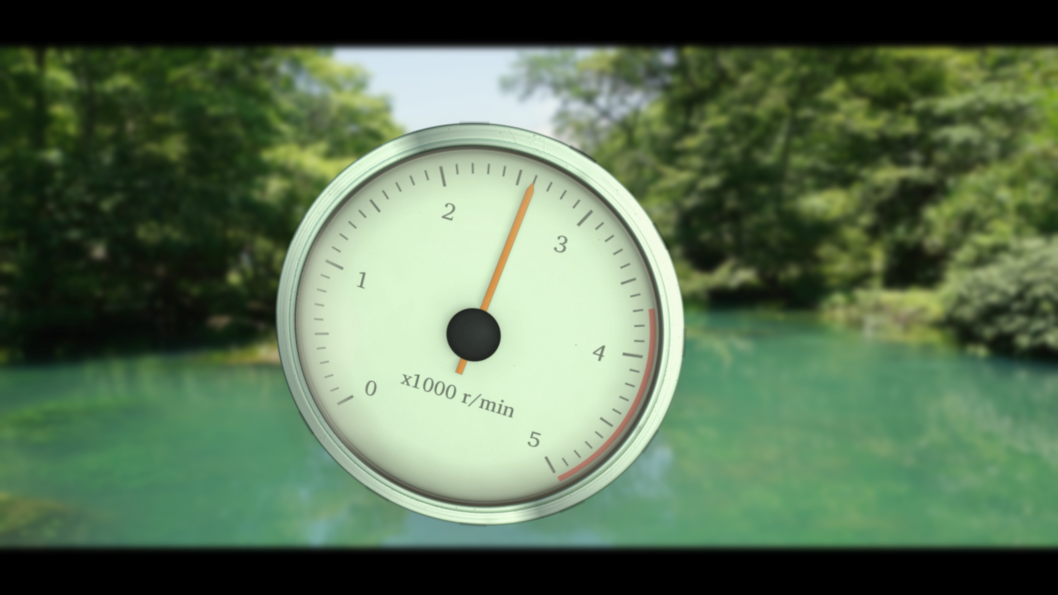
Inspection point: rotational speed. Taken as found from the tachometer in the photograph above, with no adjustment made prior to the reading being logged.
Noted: 2600 rpm
